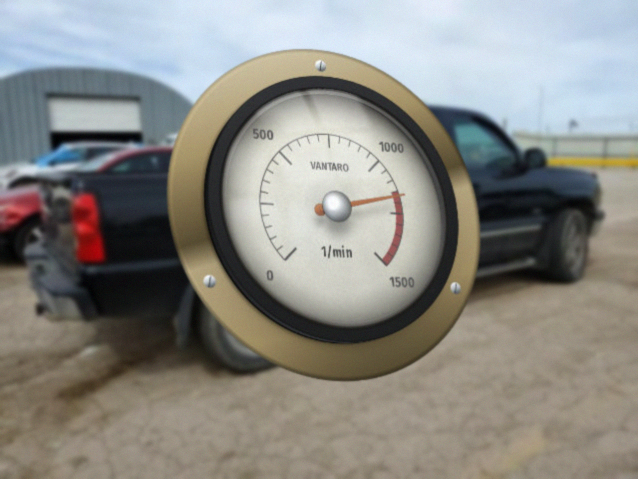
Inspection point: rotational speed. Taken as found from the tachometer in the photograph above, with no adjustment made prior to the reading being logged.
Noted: 1175 rpm
